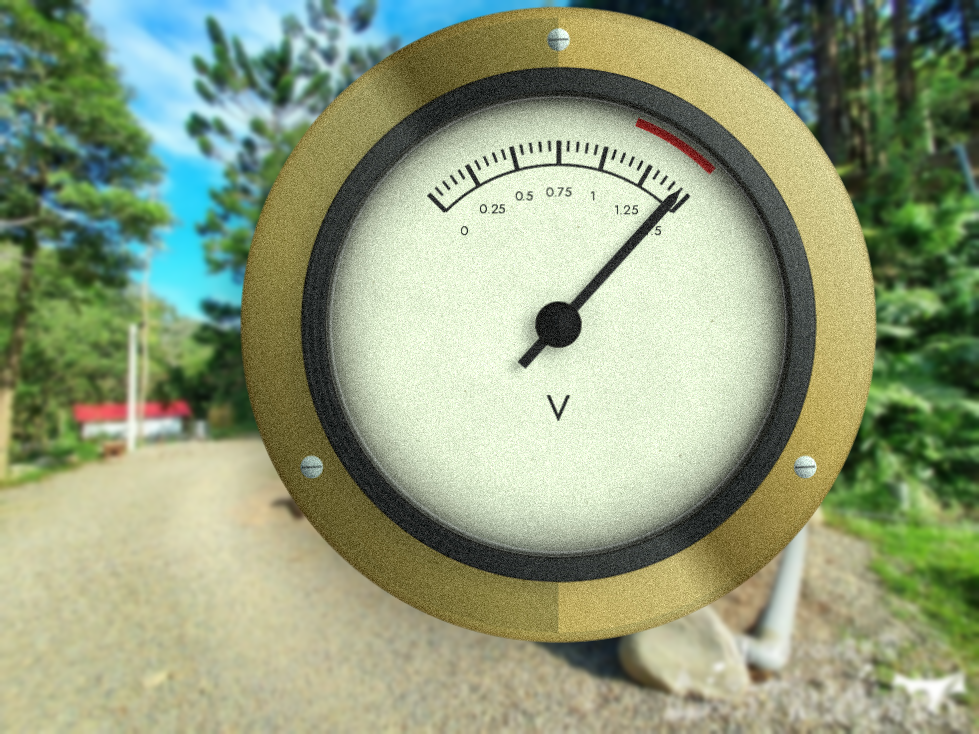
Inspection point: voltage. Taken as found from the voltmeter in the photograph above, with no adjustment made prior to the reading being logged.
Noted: 1.45 V
